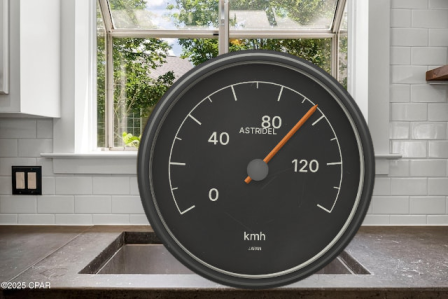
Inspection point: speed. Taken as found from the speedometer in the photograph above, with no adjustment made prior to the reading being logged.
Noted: 95 km/h
